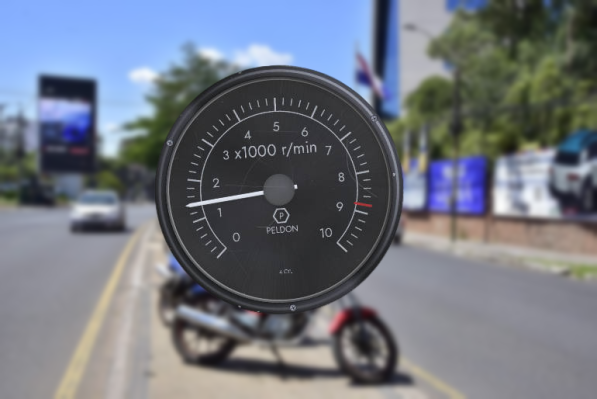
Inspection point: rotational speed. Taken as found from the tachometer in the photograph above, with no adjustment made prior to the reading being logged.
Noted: 1400 rpm
